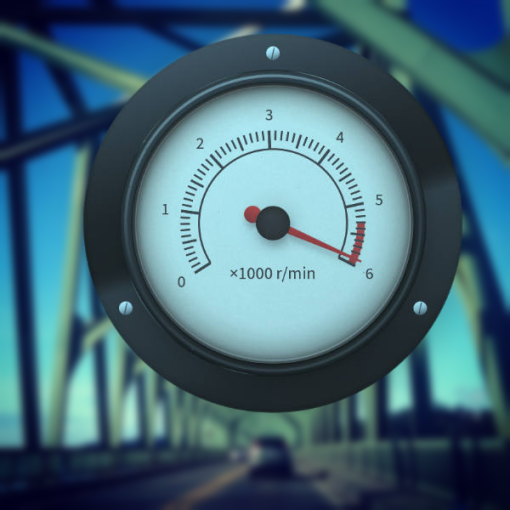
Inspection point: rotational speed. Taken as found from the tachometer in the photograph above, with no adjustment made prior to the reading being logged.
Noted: 5900 rpm
